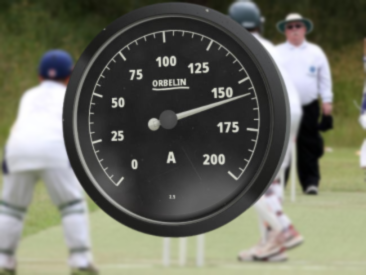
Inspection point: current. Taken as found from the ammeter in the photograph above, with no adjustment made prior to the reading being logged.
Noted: 157.5 A
